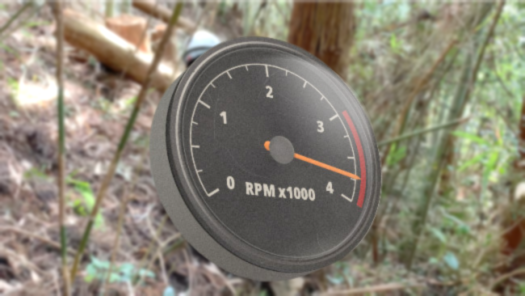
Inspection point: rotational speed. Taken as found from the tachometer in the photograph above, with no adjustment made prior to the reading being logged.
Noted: 3750 rpm
